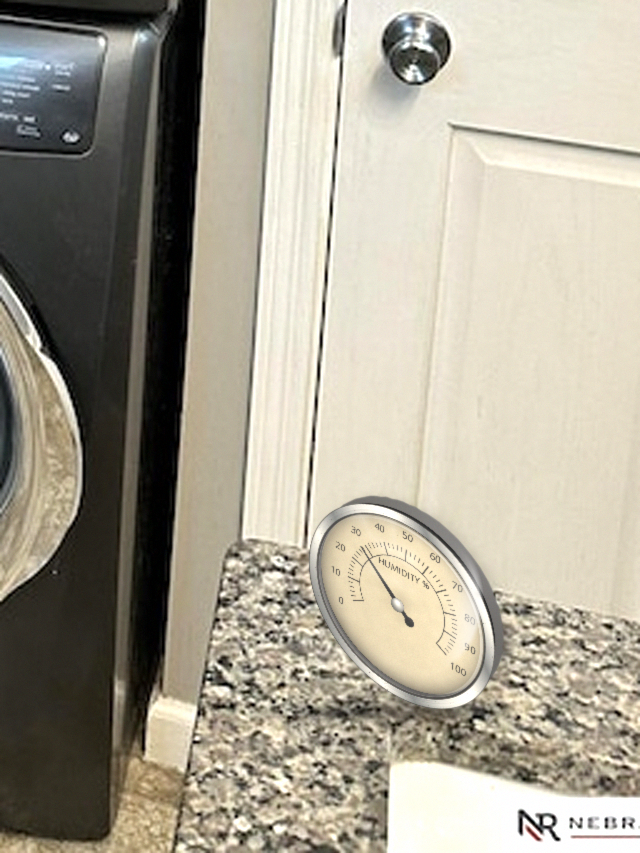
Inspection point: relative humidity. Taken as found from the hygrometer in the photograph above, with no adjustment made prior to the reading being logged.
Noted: 30 %
